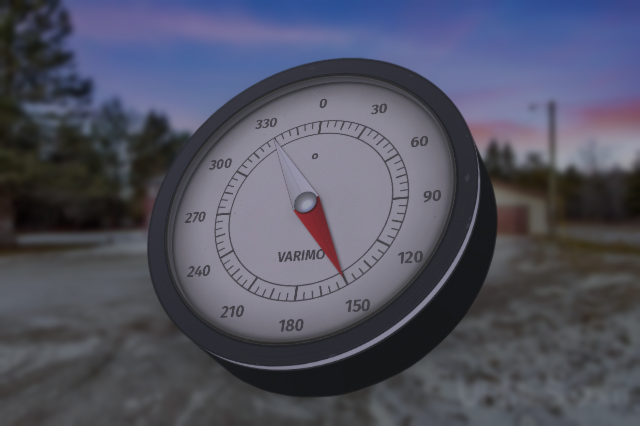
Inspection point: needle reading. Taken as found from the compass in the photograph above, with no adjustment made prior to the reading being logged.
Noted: 150 °
